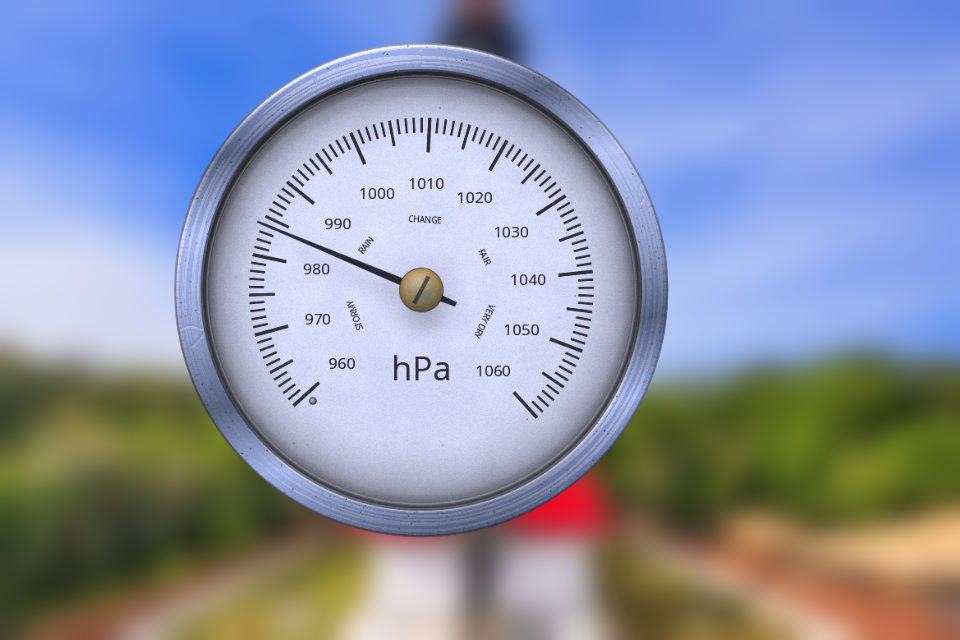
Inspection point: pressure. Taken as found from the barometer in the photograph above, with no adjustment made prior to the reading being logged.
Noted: 984 hPa
